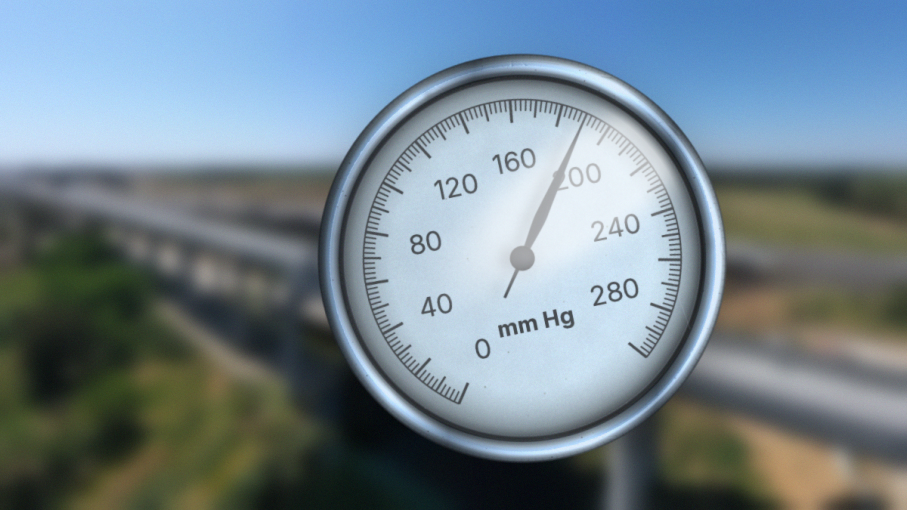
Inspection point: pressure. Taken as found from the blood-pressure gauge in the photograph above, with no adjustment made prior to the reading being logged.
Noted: 190 mmHg
